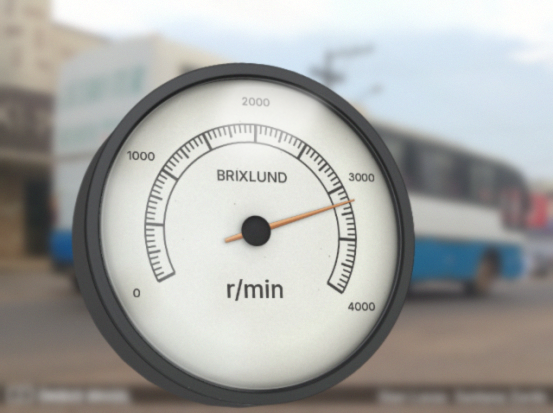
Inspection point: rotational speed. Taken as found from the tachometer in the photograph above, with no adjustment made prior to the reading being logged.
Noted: 3150 rpm
